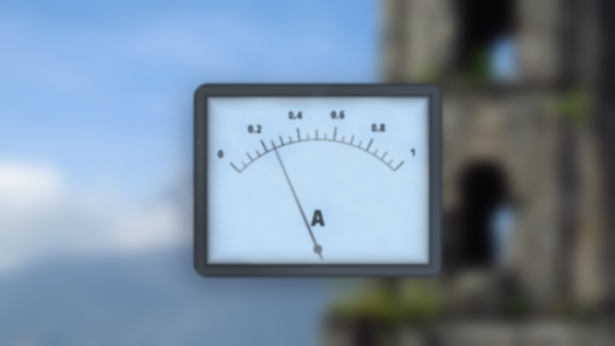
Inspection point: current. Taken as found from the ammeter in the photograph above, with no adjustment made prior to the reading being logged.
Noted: 0.25 A
